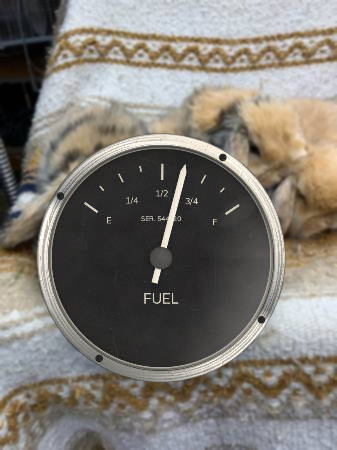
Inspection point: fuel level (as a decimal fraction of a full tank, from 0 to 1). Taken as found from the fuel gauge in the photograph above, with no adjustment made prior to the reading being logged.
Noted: 0.625
